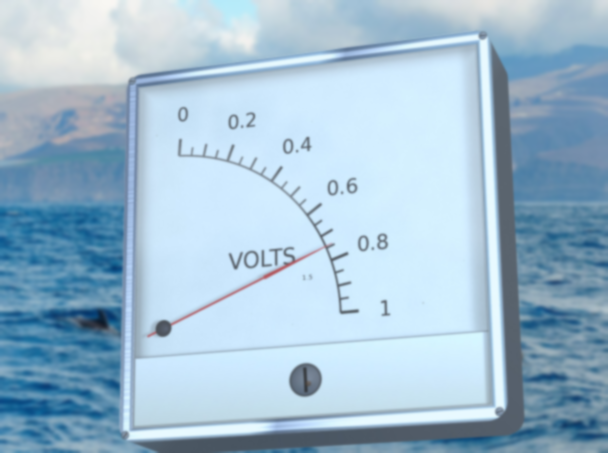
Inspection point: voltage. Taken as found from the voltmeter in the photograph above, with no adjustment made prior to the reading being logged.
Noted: 0.75 V
